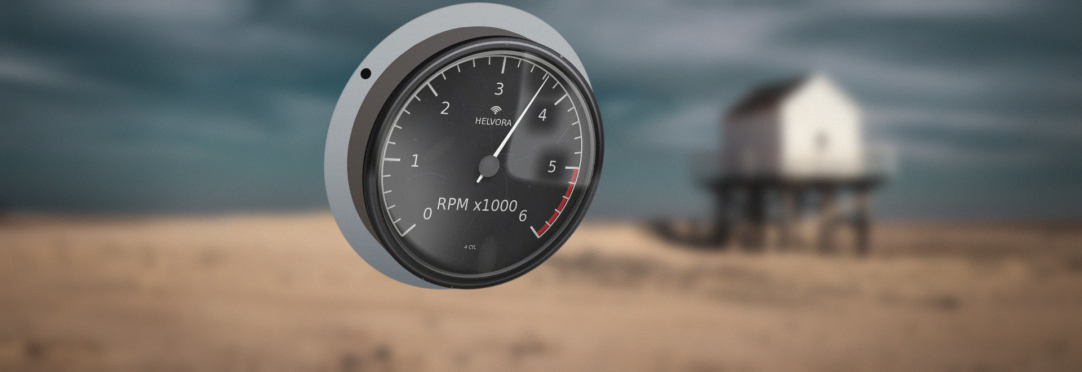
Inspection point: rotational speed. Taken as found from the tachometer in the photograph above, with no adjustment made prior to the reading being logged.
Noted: 3600 rpm
